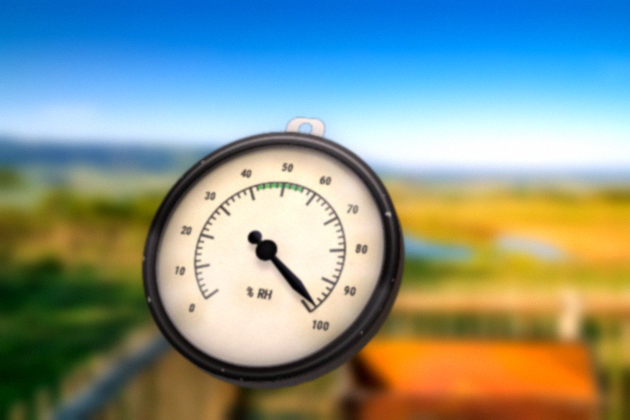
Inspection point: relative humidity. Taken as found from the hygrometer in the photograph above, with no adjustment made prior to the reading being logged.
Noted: 98 %
